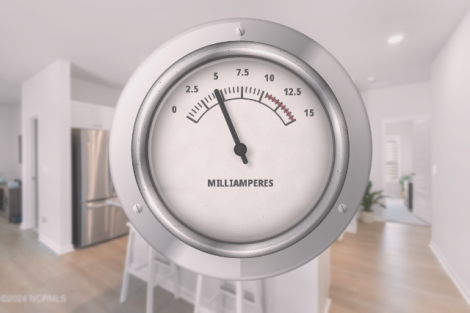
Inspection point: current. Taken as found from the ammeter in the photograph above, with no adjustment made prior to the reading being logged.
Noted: 4.5 mA
